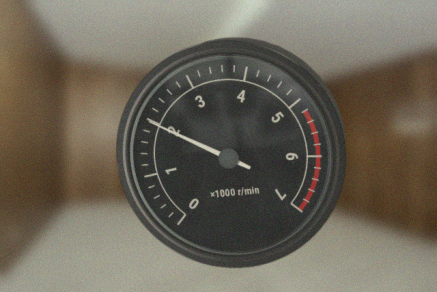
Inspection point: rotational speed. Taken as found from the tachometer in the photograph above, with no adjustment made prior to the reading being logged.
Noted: 2000 rpm
